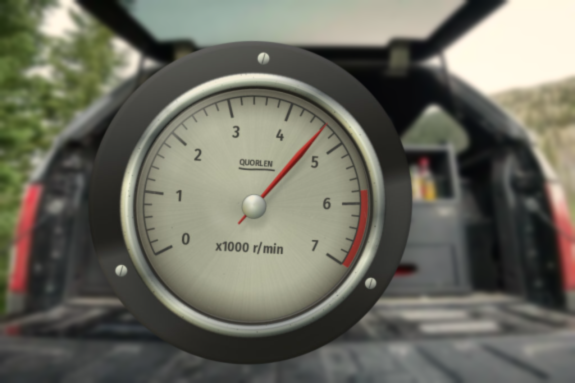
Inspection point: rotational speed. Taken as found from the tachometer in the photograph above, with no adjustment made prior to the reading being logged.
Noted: 4600 rpm
